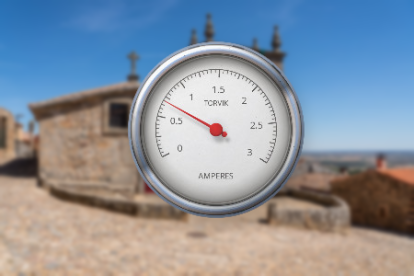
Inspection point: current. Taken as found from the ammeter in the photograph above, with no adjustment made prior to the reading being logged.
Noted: 0.7 A
